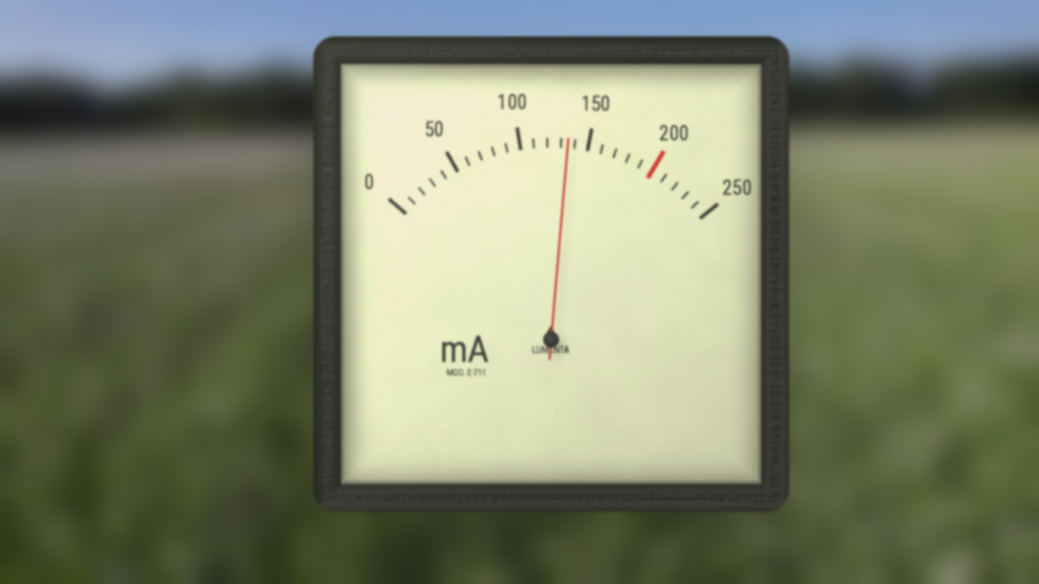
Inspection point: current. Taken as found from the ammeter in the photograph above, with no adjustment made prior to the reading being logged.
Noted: 135 mA
